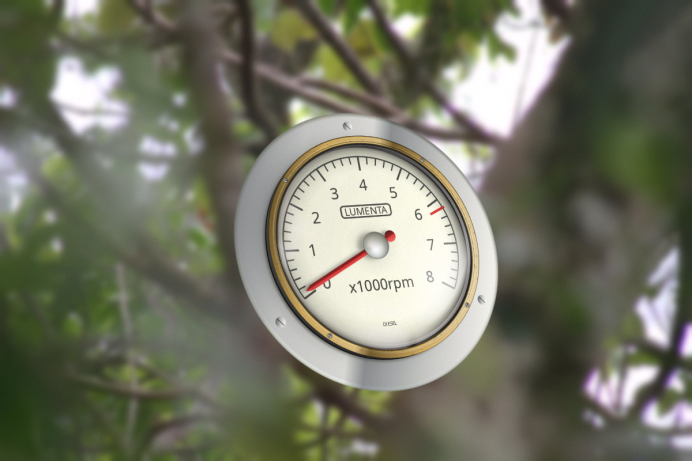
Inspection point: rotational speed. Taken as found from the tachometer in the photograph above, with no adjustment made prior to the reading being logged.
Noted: 100 rpm
